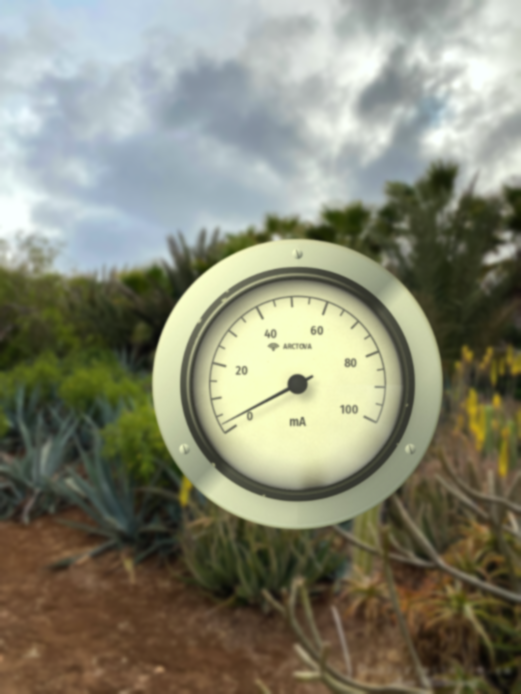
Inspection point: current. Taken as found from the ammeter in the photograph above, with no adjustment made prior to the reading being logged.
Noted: 2.5 mA
